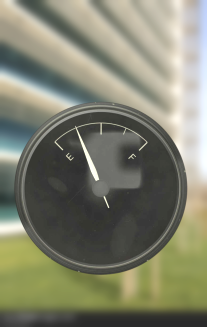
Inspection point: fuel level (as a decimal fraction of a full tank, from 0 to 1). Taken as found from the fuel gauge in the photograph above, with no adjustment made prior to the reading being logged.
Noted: 0.25
